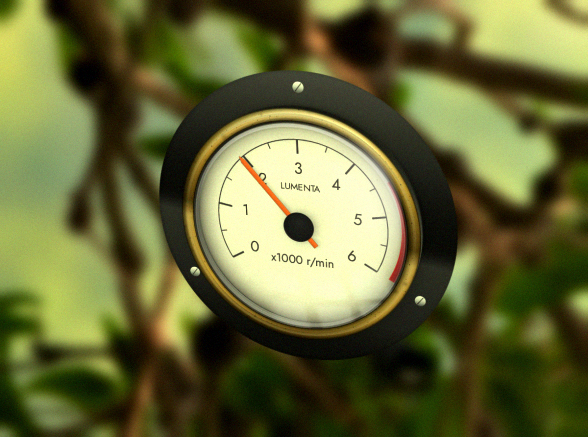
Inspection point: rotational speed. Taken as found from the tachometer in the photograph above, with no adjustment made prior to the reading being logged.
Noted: 2000 rpm
